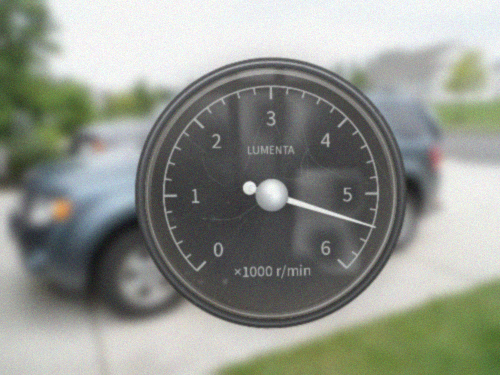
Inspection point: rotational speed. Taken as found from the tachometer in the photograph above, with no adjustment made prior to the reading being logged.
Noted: 5400 rpm
